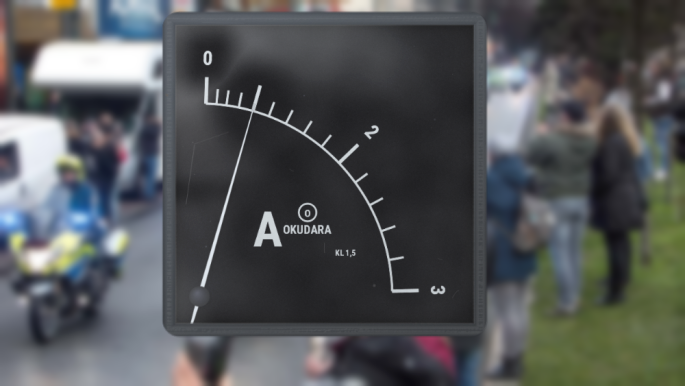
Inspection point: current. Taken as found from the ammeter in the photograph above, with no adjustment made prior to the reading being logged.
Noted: 1 A
